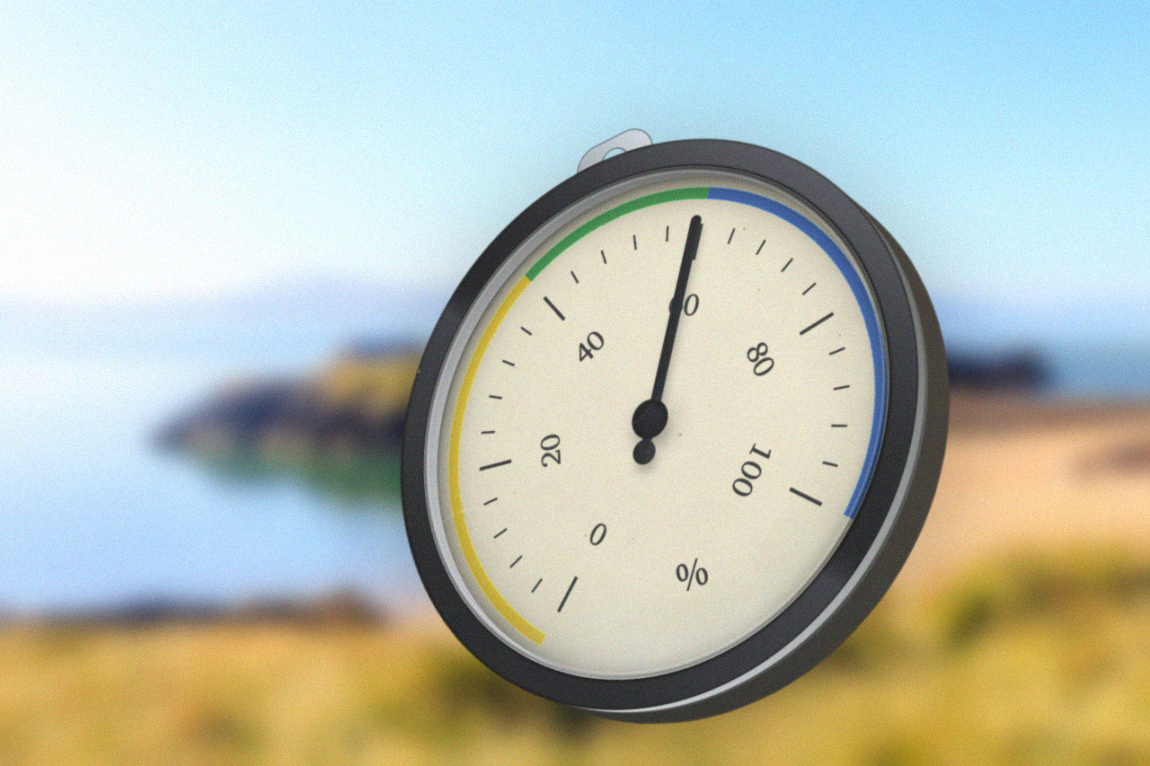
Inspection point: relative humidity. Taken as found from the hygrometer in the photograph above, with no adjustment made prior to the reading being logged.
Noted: 60 %
